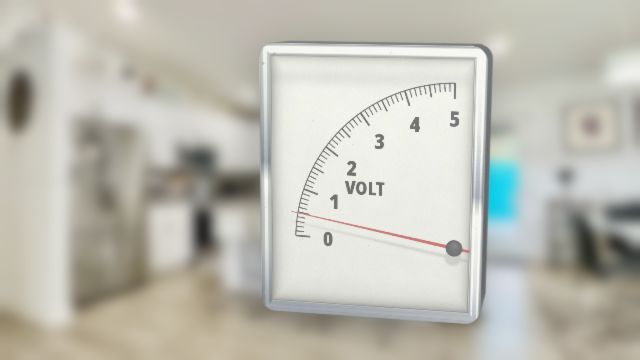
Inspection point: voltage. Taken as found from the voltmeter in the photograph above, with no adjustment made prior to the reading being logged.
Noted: 0.5 V
